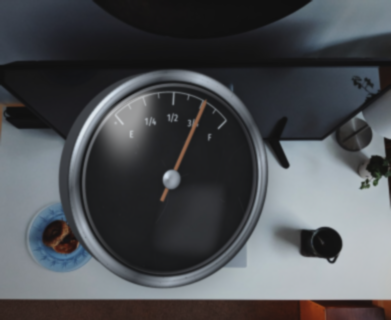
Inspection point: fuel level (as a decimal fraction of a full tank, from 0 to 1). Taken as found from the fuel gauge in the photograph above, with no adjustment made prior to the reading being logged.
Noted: 0.75
